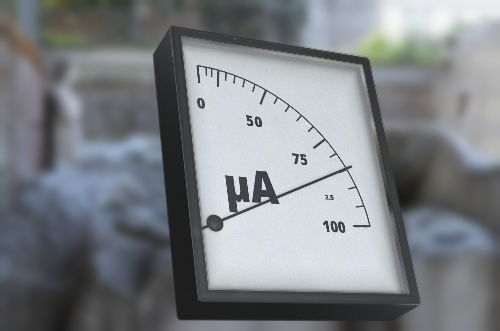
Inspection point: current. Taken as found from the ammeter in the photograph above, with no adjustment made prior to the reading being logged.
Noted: 85 µA
